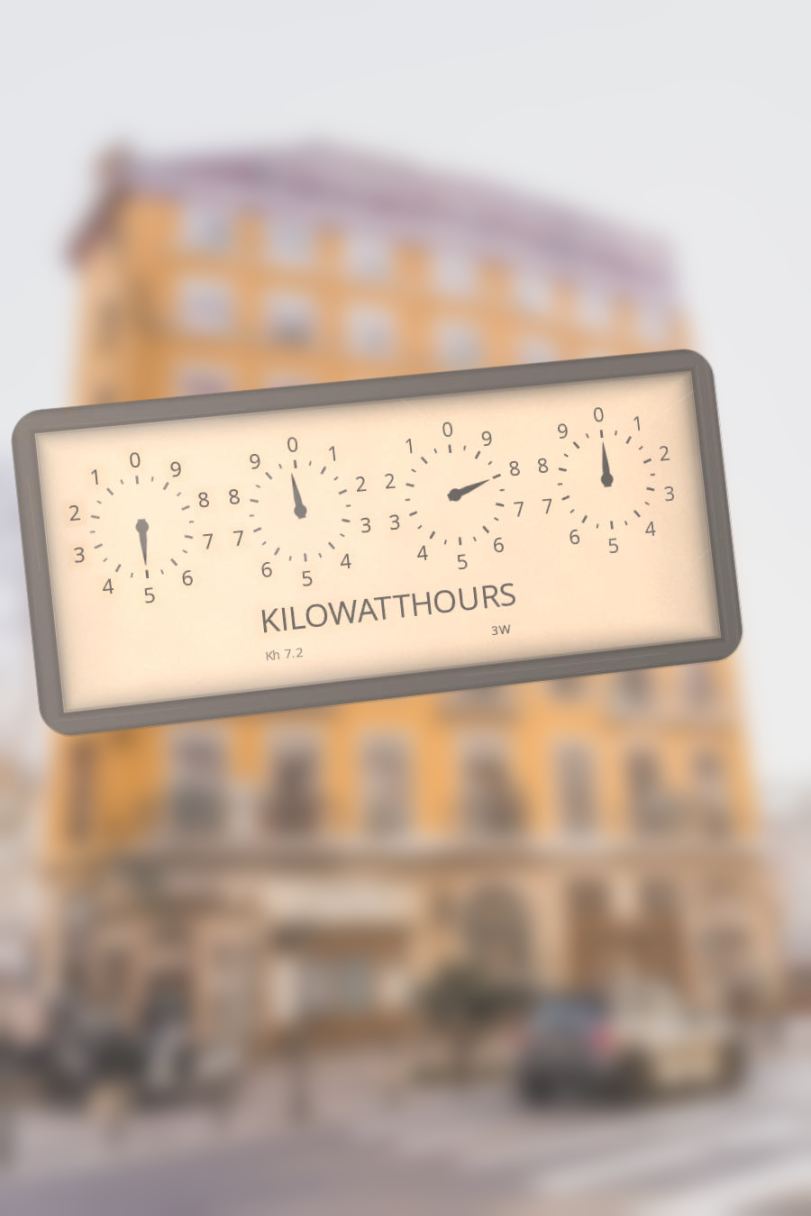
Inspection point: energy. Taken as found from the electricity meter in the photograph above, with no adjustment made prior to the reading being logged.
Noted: 4980 kWh
